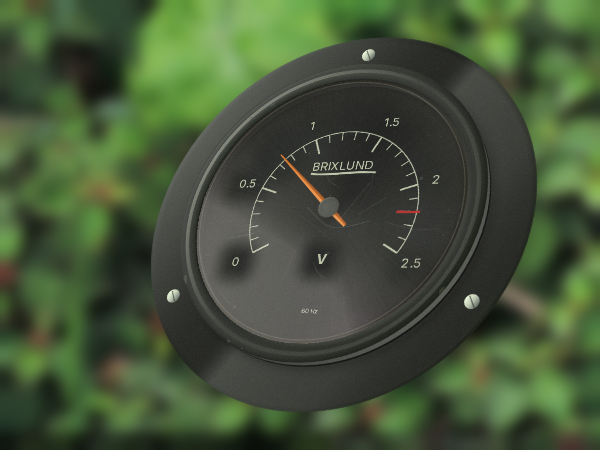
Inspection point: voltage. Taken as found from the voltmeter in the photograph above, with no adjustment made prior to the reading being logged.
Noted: 0.75 V
